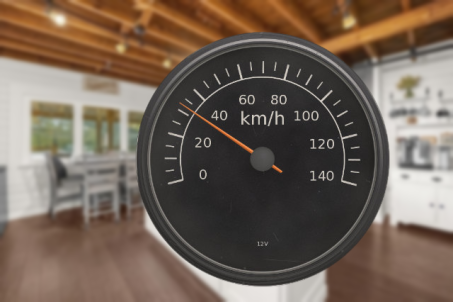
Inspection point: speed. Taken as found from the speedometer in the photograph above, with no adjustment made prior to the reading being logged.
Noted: 32.5 km/h
